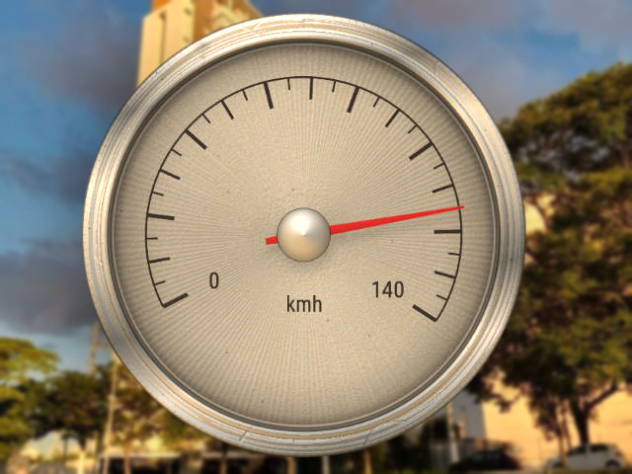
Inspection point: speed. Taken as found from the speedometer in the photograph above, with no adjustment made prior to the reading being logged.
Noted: 115 km/h
